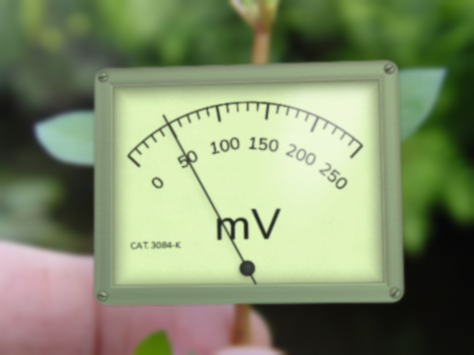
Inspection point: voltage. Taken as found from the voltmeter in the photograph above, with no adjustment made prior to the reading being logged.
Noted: 50 mV
